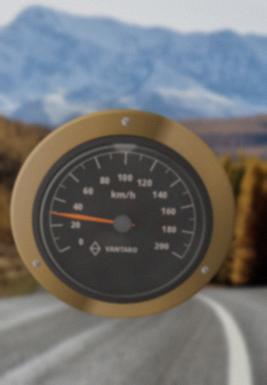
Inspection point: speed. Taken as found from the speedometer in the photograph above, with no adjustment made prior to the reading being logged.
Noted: 30 km/h
